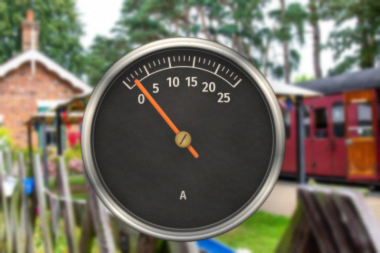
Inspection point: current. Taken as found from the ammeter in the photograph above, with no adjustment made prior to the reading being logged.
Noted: 2 A
